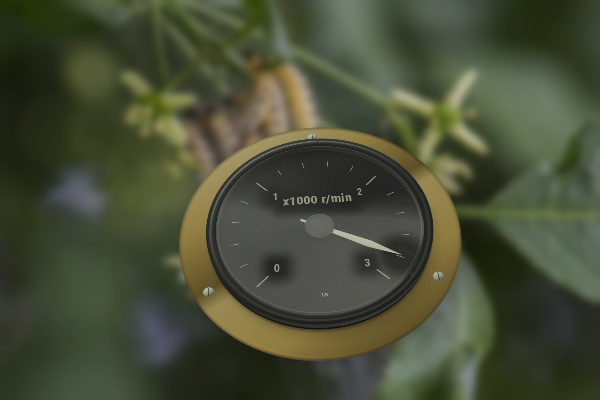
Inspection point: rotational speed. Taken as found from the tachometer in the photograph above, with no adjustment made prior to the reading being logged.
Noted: 2800 rpm
